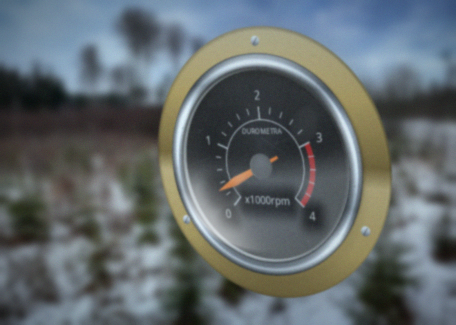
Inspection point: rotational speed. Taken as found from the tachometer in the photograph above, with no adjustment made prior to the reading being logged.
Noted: 300 rpm
